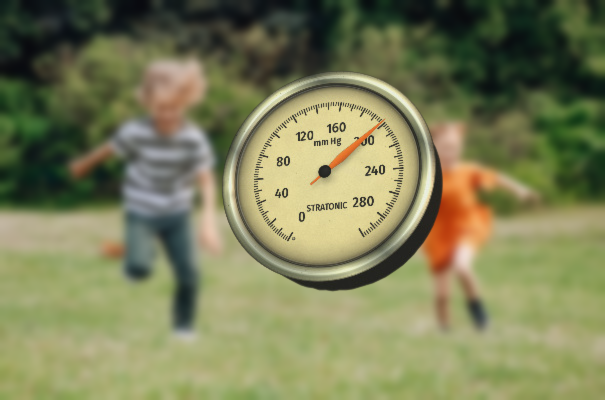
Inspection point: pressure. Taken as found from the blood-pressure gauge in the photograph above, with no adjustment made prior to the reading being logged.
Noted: 200 mmHg
